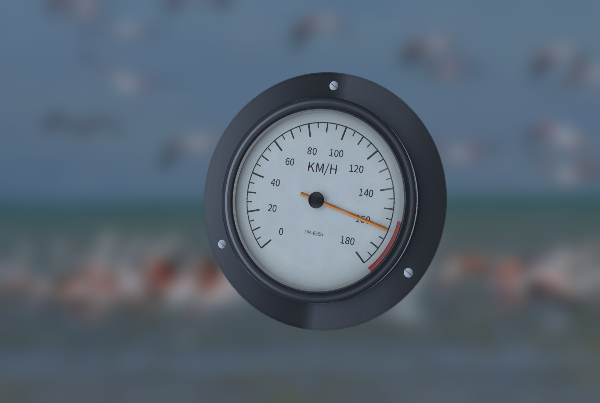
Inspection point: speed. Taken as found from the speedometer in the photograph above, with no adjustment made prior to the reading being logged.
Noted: 160 km/h
